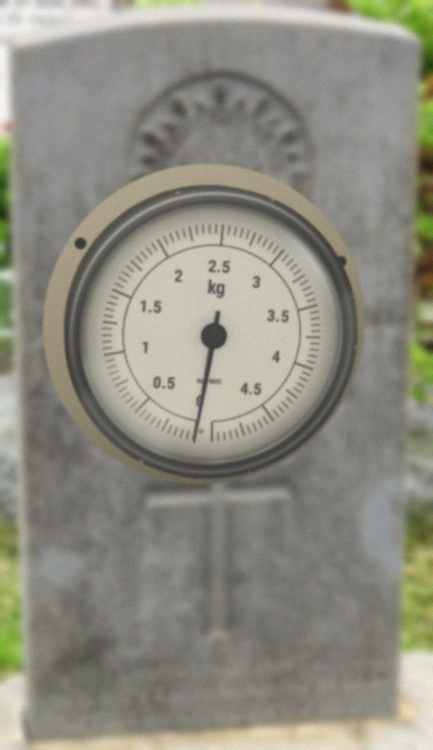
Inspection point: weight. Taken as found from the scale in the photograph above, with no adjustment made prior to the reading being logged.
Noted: 0 kg
